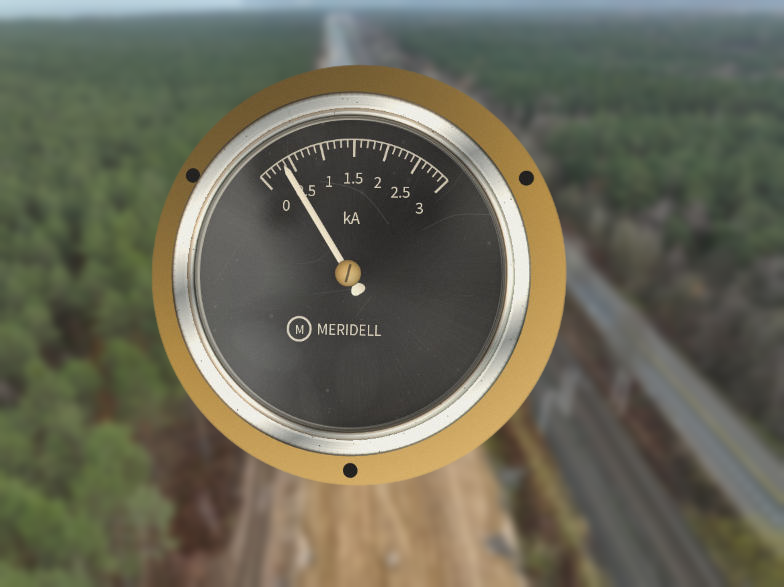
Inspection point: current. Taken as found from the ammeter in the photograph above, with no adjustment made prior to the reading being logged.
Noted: 0.4 kA
